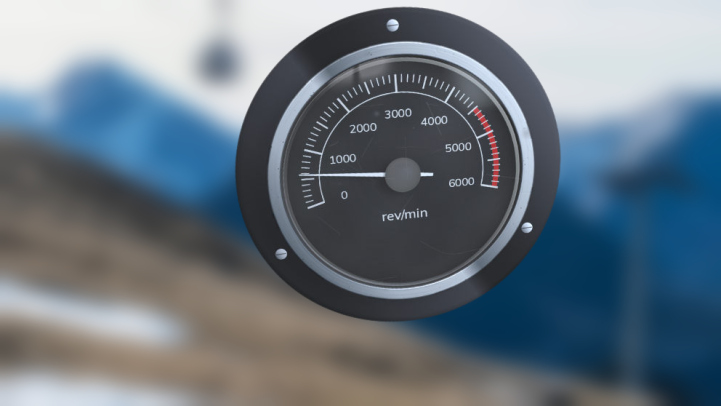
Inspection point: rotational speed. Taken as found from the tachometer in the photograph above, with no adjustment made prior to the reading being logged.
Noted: 600 rpm
